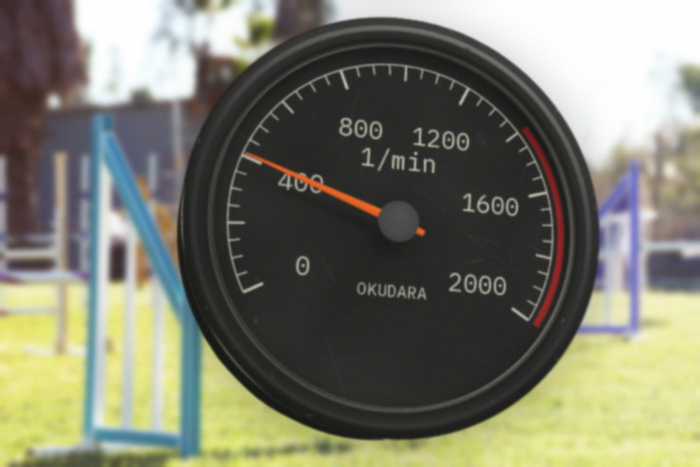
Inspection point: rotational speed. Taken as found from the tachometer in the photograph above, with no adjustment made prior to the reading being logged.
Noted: 400 rpm
